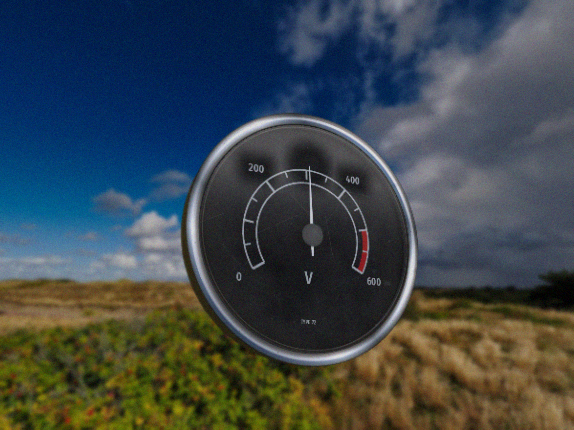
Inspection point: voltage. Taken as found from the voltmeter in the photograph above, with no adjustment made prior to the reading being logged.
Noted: 300 V
